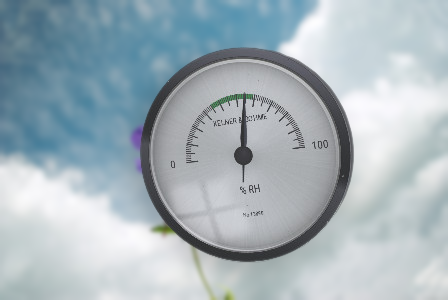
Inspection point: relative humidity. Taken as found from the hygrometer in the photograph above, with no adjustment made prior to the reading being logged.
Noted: 55 %
